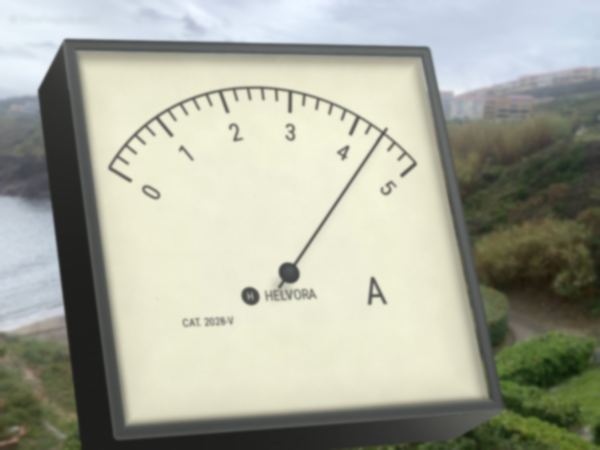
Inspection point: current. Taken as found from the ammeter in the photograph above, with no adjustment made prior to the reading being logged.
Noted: 4.4 A
